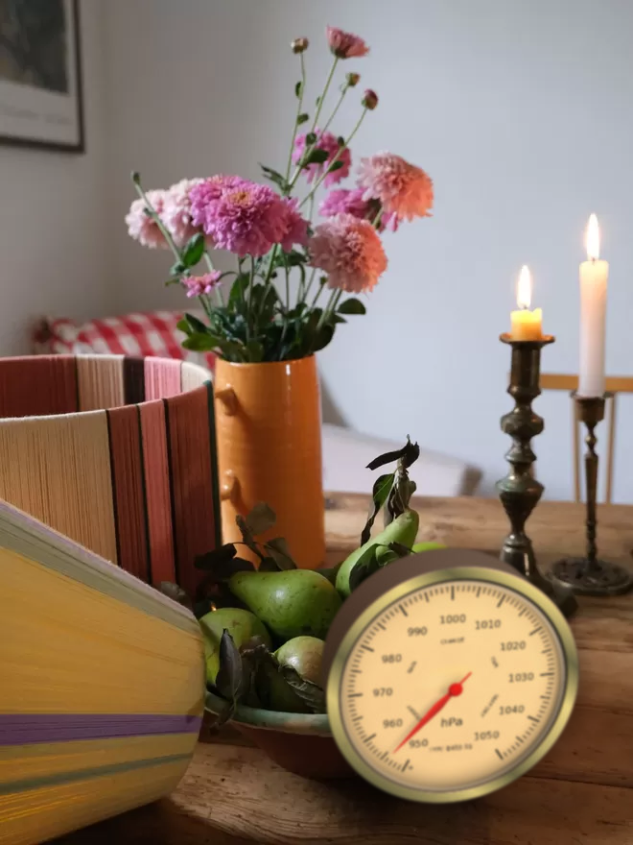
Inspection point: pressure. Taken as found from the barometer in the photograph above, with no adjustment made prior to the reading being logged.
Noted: 955 hPa
